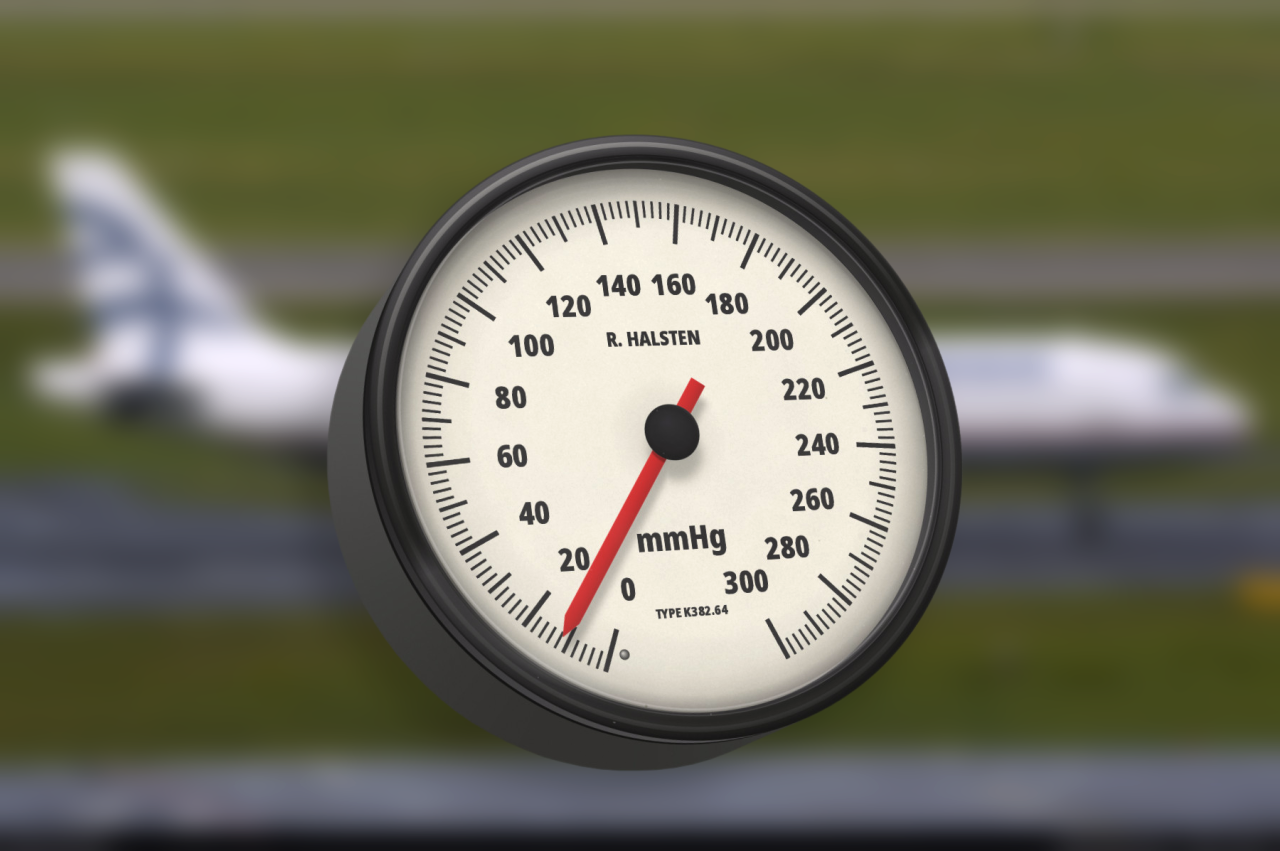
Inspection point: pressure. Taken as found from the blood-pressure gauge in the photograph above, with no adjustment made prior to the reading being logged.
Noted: 12 mmHg
